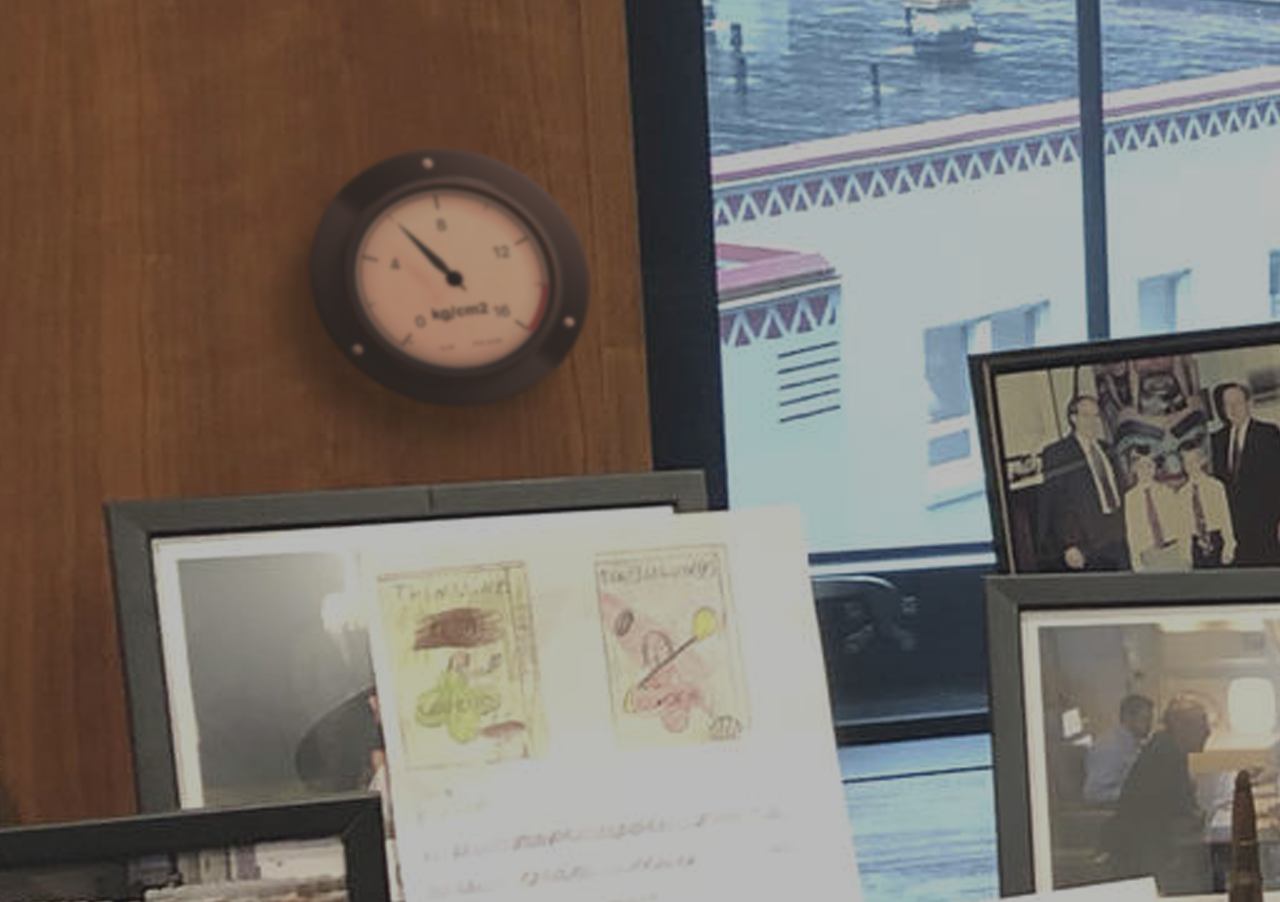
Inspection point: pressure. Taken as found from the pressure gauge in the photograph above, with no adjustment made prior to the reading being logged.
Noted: 6 kg/cm²
